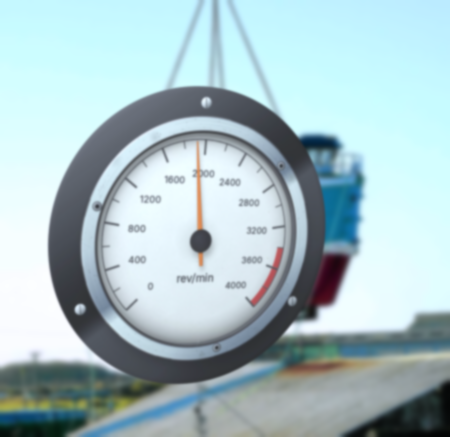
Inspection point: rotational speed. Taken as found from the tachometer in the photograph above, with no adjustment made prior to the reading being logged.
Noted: 1900 rpm
